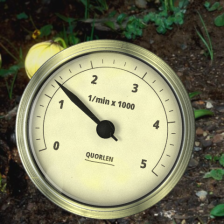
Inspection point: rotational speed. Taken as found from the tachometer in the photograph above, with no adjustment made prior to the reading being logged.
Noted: 1300 rpm
